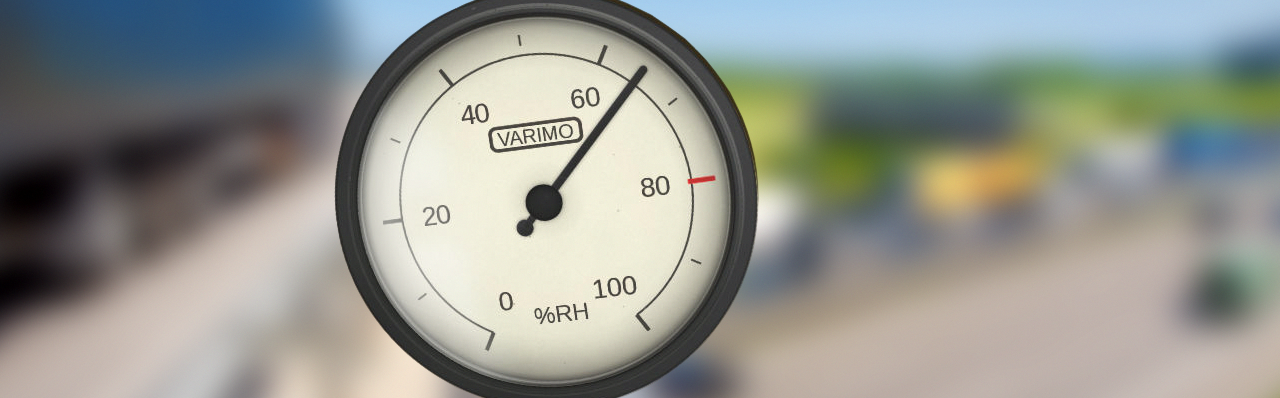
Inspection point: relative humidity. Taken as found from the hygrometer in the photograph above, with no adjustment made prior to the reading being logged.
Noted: 65 %
